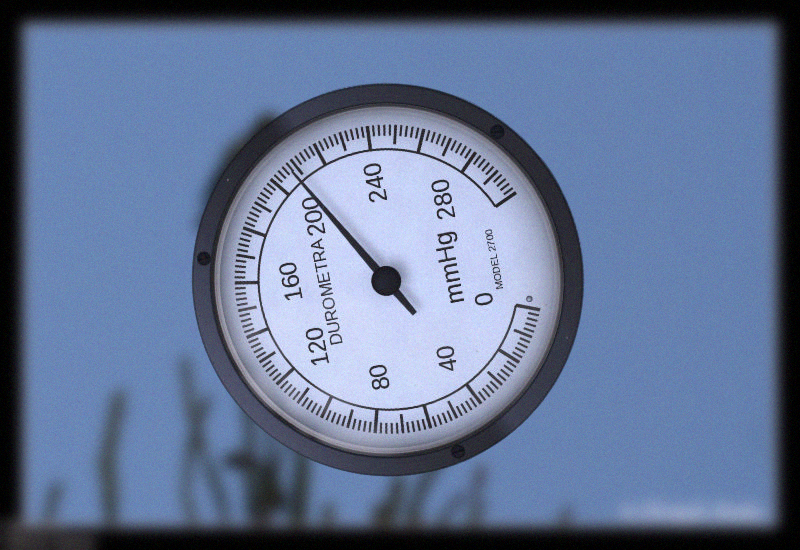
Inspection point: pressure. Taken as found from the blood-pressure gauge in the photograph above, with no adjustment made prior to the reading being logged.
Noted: 208 mmHg
